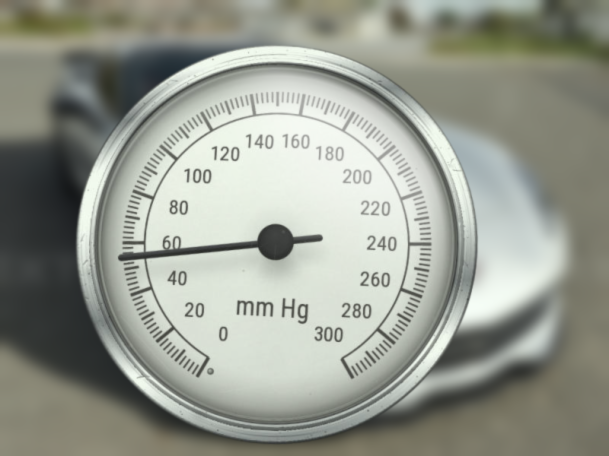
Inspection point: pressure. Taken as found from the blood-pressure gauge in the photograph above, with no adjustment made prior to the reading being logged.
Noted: 54 mmHg
